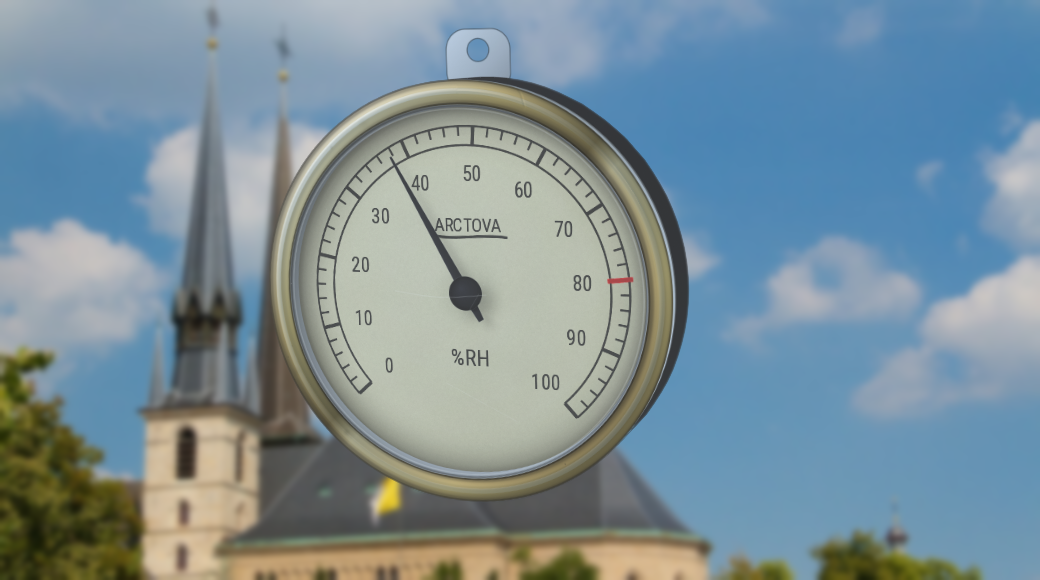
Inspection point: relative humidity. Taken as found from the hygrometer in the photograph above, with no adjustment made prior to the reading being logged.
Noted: 38 %
